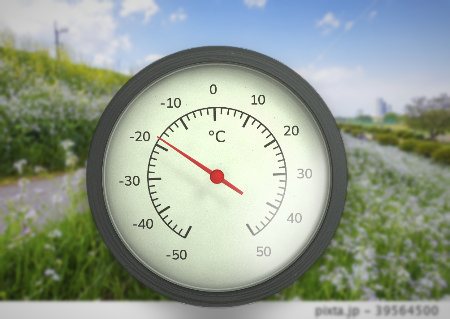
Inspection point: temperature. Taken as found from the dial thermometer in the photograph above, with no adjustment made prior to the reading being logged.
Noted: -18 °C
